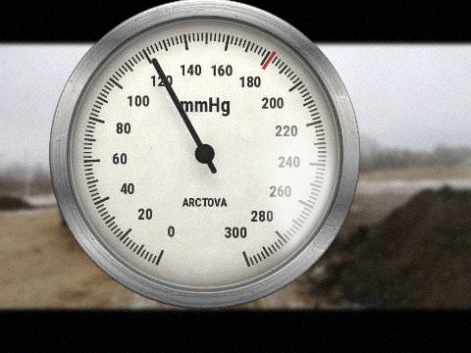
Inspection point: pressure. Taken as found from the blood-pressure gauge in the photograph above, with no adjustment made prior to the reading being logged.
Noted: 122 mmHg
